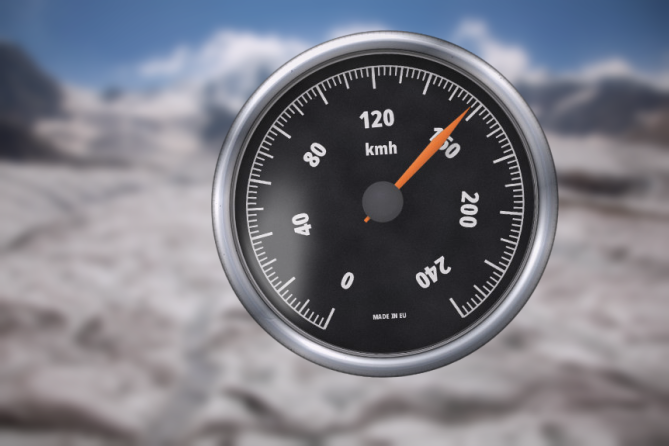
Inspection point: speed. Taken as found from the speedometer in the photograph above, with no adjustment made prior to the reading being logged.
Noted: 158 km/h
